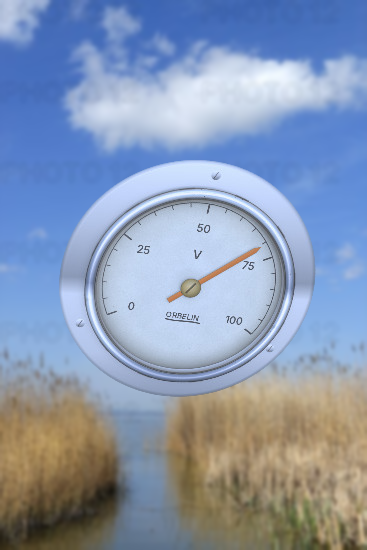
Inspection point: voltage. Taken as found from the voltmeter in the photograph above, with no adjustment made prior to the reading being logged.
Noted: 70 V
